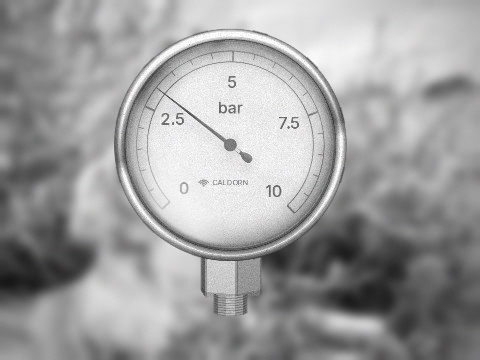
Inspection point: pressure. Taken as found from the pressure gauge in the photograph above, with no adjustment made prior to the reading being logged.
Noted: 3 bar
